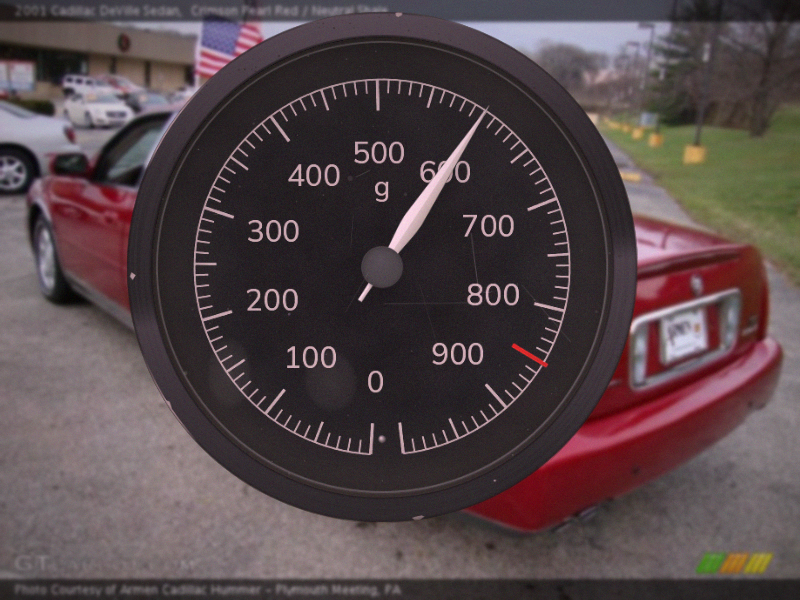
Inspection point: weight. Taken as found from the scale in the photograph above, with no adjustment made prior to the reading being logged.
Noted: 600 g
